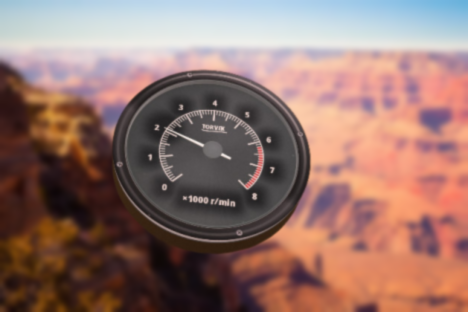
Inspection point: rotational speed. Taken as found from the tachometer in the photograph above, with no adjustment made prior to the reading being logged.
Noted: 2000 rpm
